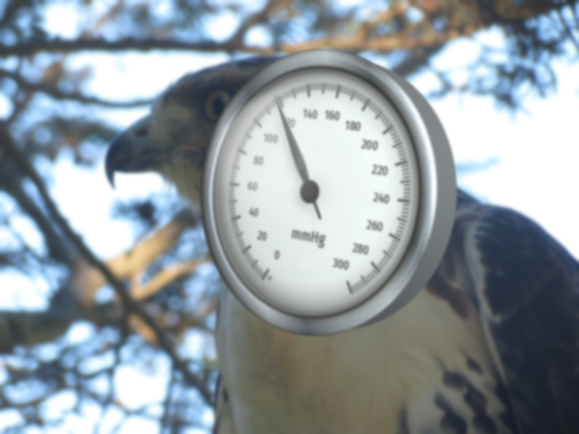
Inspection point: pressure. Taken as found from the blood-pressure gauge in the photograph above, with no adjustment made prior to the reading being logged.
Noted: 120 mmHg
